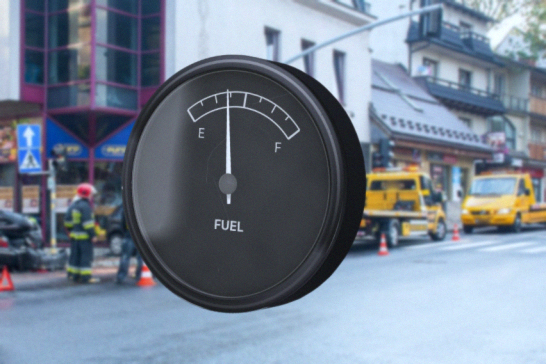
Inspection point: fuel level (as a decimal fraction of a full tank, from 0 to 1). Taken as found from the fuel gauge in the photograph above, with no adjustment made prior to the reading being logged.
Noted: 0.375
